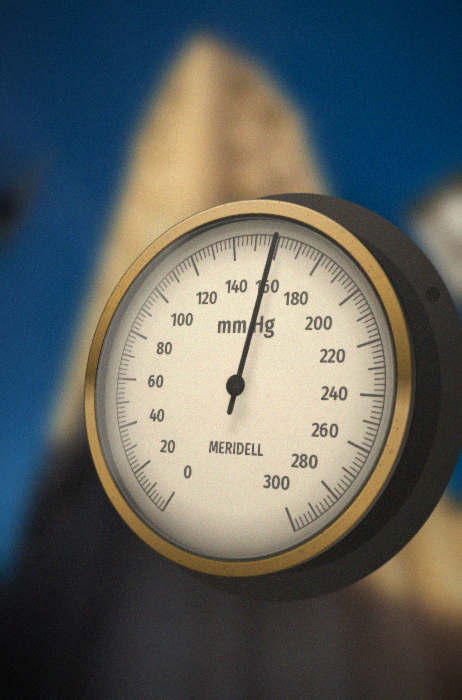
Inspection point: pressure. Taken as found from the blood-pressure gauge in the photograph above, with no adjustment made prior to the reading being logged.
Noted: 160 mmHg
